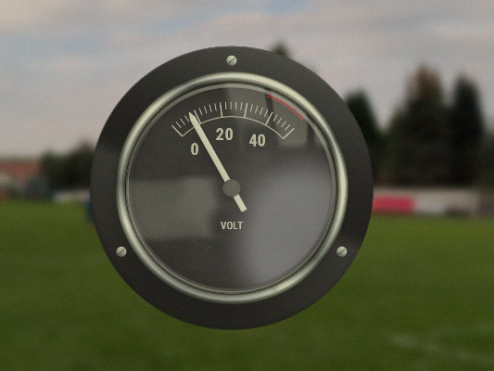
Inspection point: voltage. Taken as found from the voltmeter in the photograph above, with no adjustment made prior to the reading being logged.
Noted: 8 V
